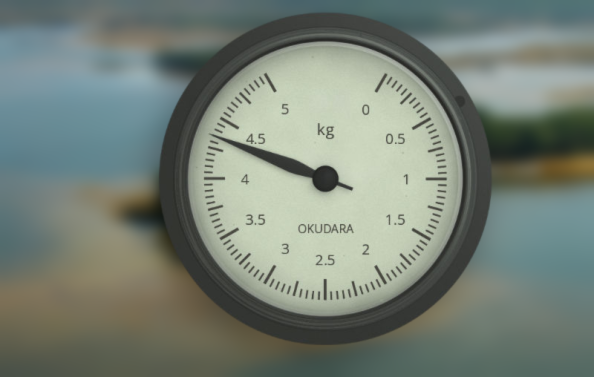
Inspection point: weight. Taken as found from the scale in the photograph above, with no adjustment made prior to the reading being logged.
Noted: 4.35 kg
